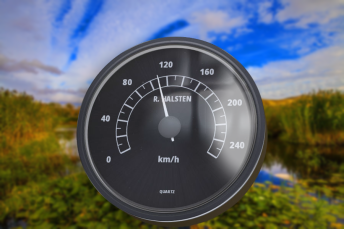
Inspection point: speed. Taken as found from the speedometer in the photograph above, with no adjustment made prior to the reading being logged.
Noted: 110 km/h
